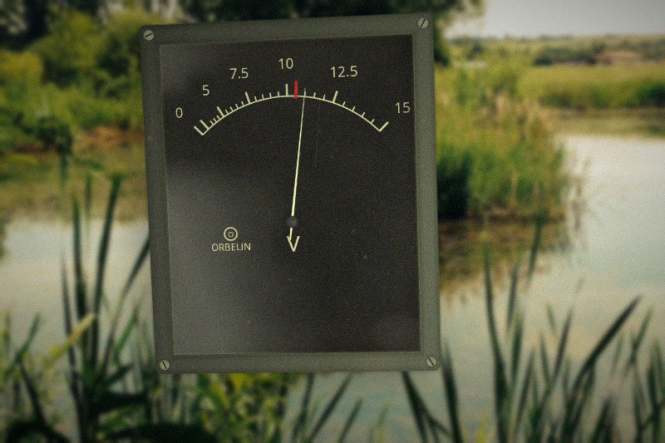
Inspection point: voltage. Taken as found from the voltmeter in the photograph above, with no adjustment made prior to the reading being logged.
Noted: 11 V
